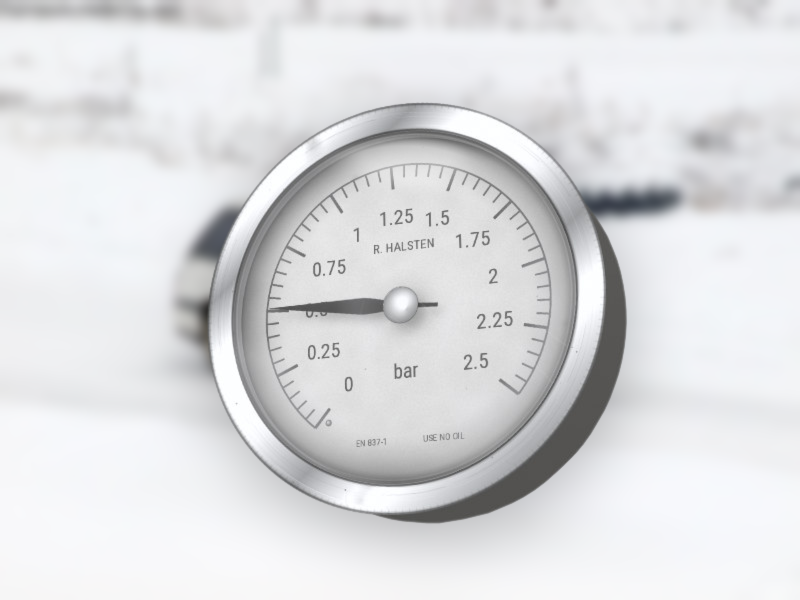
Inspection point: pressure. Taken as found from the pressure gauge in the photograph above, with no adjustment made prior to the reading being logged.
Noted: 0.5 bar
